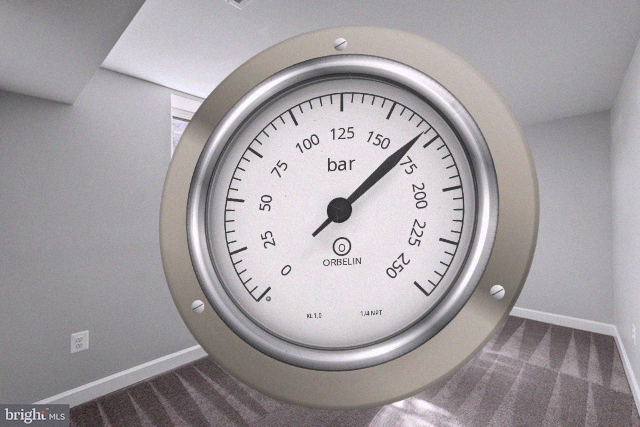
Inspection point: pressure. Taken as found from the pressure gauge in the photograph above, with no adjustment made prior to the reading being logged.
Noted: 170 bar
